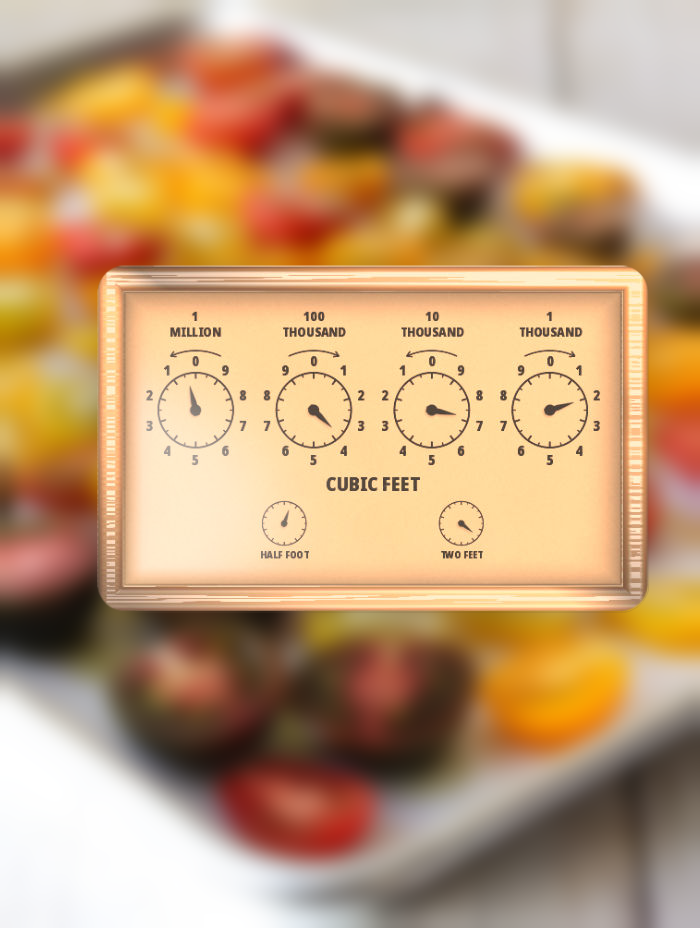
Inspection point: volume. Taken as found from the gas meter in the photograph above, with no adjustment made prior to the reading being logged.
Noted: 37200 ft³
